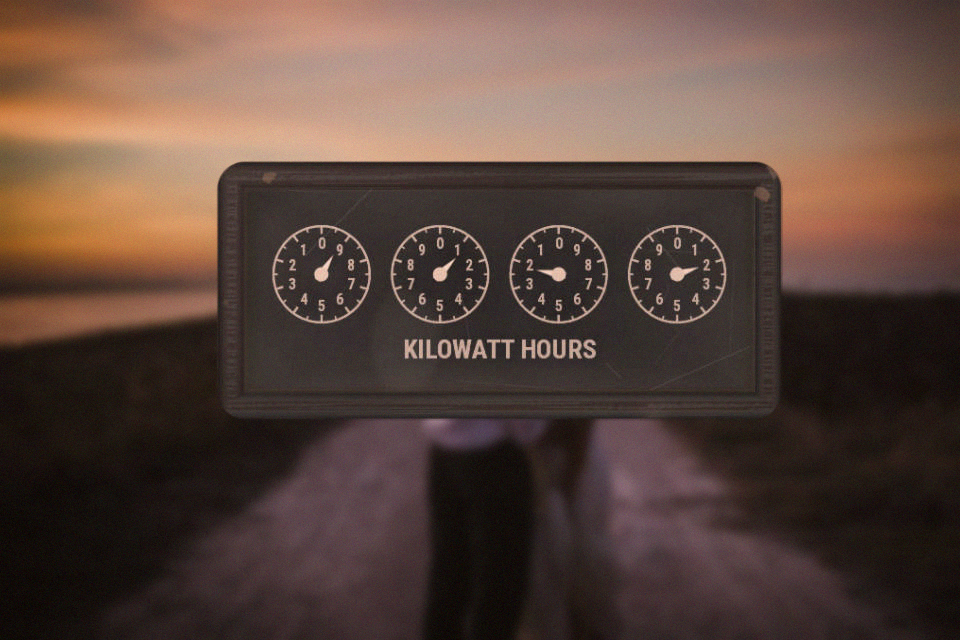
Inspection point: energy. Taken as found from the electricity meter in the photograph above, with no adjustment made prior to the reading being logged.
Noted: 9122 kWh
